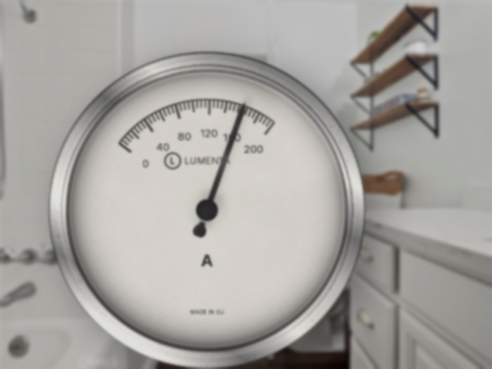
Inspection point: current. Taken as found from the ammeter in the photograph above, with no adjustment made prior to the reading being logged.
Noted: 160 A
